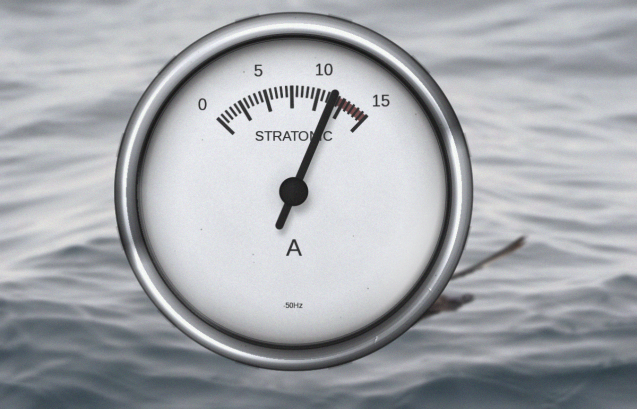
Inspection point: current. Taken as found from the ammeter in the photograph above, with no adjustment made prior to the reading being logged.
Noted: 11.5 A
